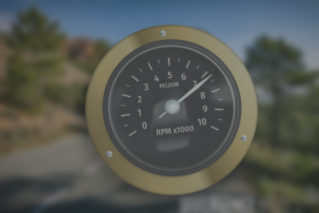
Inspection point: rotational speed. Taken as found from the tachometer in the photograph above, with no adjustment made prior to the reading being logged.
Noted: 7250 rpm
